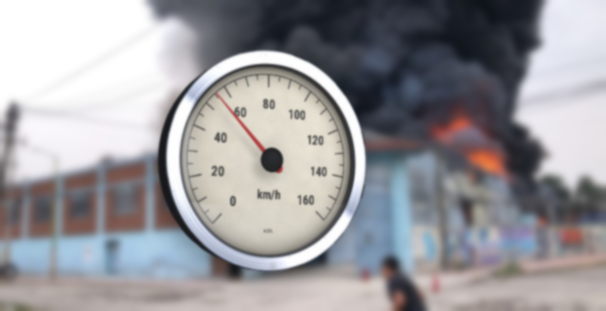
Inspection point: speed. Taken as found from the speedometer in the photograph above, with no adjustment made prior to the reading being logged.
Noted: 55 km/h
